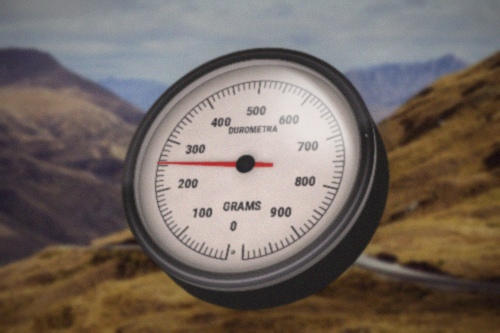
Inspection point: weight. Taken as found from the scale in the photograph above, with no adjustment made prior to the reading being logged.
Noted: 250 g
